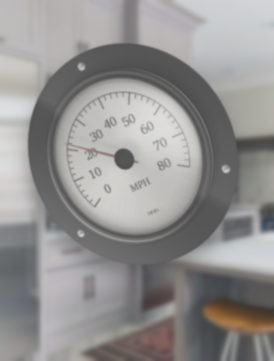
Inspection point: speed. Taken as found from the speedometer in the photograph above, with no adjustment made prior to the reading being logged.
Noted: 22 mph
